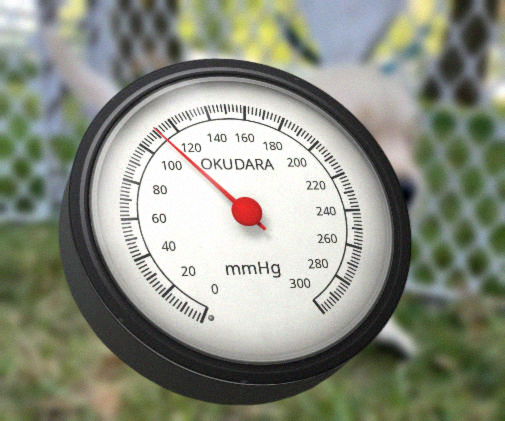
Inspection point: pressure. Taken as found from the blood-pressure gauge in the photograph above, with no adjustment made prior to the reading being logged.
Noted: 110 mmHg
